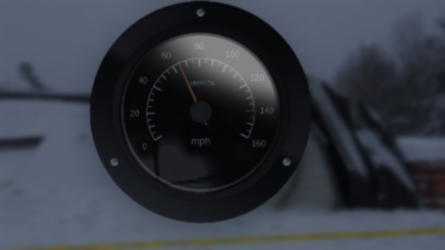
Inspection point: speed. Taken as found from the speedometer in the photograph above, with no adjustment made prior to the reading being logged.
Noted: 65 mph
